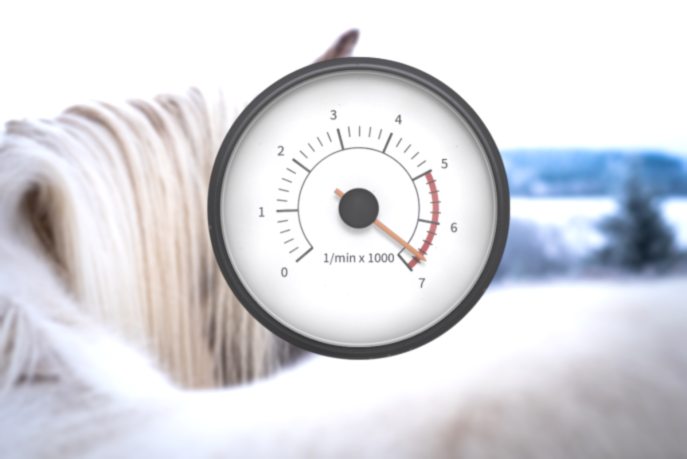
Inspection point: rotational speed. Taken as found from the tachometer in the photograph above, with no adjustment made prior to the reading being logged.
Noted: 6700 rpm
